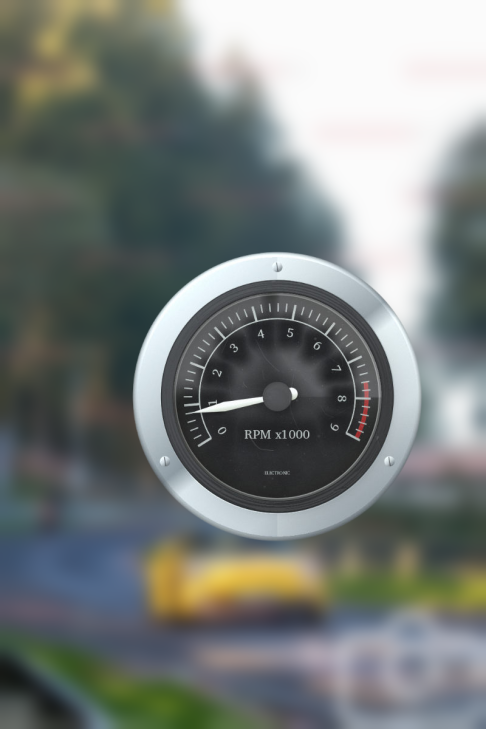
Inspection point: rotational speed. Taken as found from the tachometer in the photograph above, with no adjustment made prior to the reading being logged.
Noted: 800 rpm
